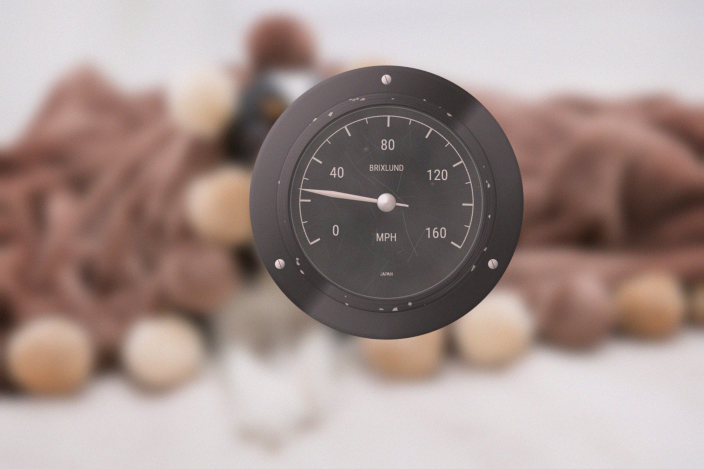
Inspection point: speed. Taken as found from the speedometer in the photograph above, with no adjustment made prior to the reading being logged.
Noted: 25 mph
